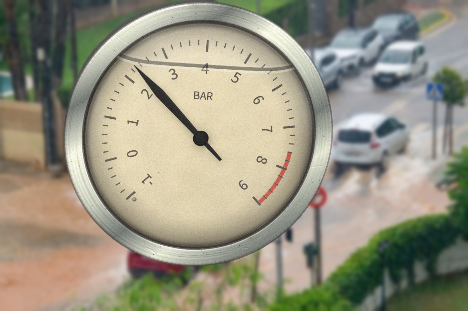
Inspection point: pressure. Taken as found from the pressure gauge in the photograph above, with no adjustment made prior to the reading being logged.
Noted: 2.3 bar
